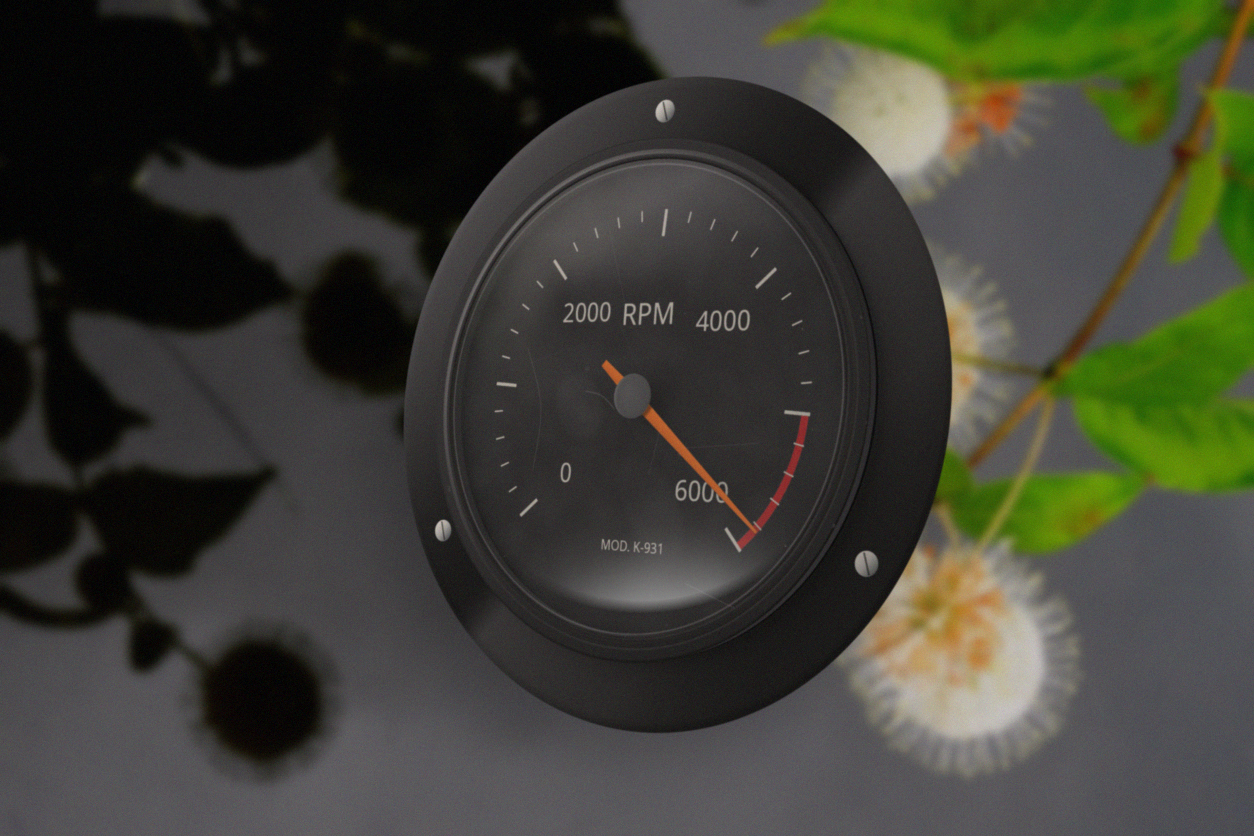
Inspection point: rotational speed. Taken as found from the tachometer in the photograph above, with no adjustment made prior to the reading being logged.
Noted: 5800 rpm
